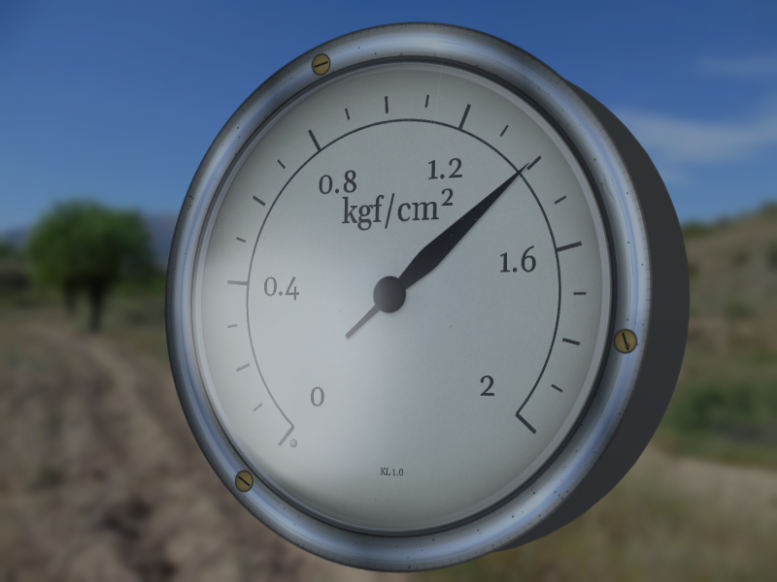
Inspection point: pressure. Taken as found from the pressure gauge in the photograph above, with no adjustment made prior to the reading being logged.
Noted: 1.4 kg/cm²
